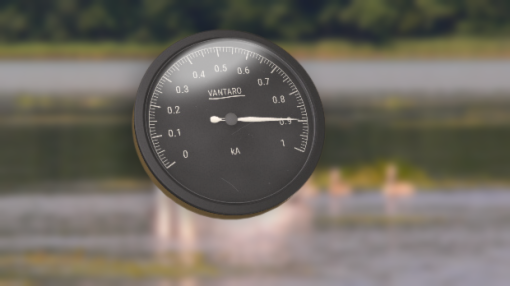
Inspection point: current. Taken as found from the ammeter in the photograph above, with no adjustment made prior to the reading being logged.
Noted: 0.9 kA
